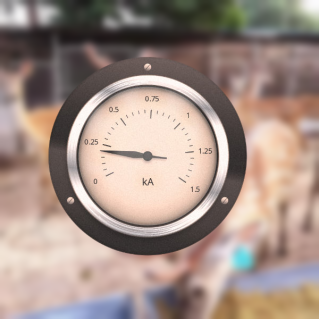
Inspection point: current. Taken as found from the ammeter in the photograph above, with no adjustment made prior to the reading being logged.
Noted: 0.2 kA
